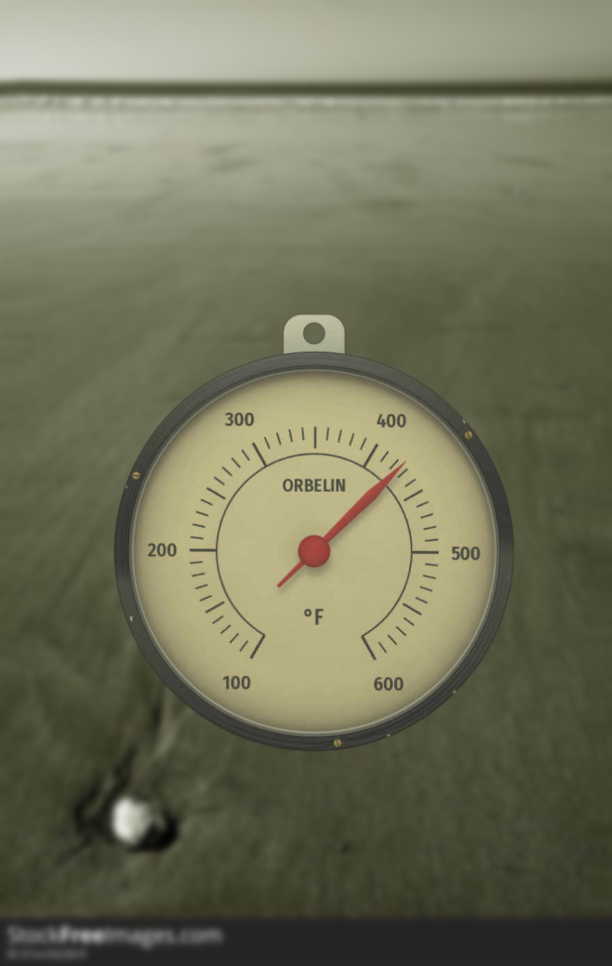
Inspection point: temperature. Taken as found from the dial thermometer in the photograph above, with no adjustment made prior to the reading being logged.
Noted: 425 °F
